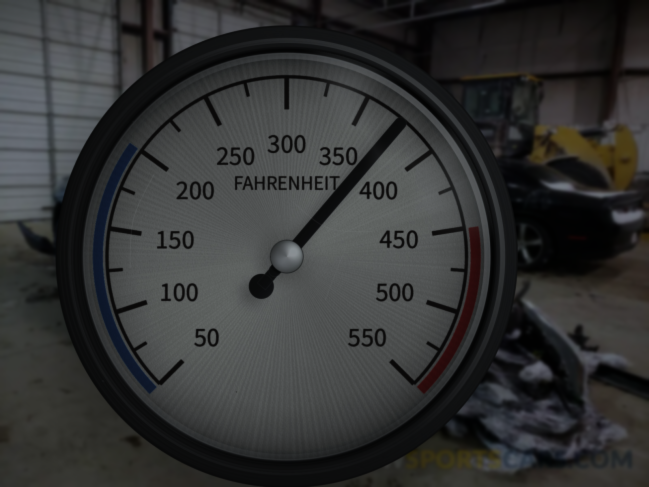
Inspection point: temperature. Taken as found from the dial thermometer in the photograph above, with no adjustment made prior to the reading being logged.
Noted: 375 °F
